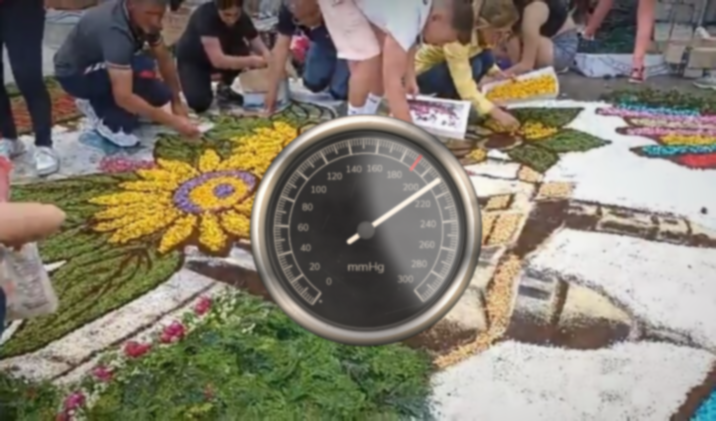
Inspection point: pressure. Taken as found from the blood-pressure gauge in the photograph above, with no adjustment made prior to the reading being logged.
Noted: 210 mmHg
